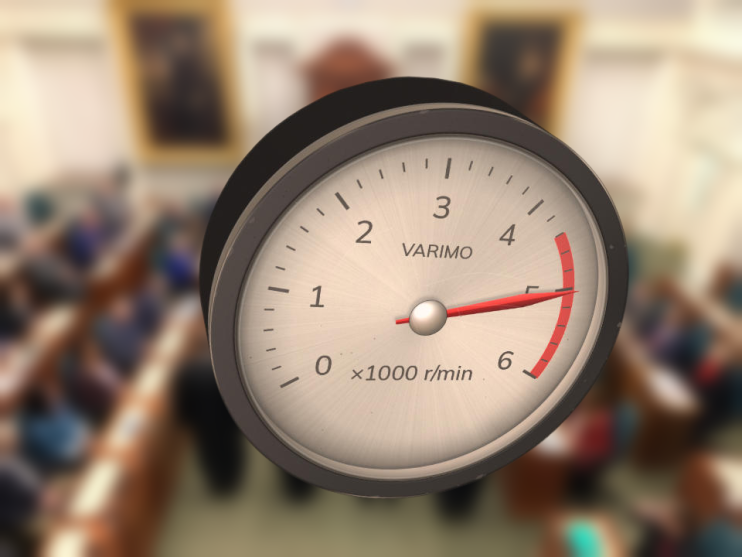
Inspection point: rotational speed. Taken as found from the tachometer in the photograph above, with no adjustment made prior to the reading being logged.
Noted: 5000 rpm
